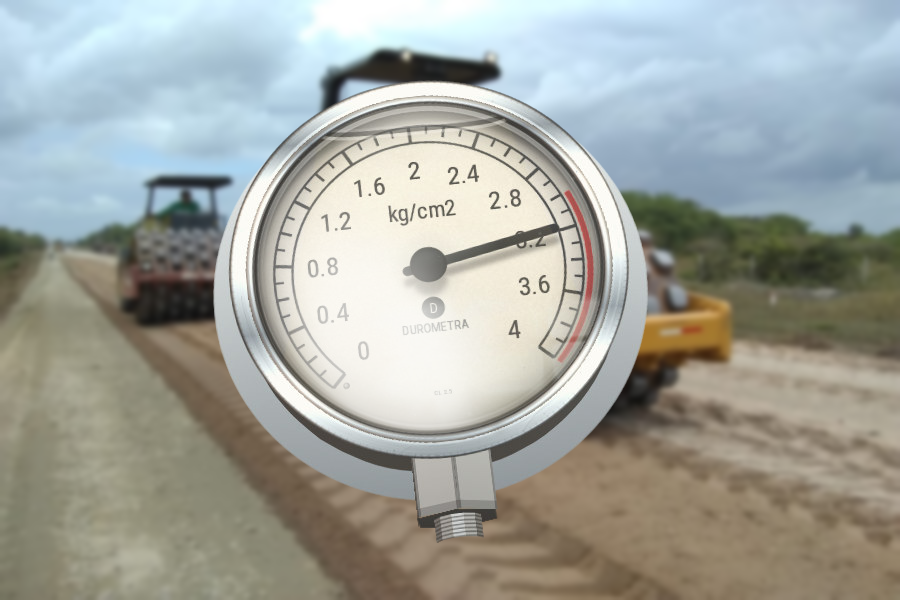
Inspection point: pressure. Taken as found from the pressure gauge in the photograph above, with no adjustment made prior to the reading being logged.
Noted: 3.2 kg/cm²
